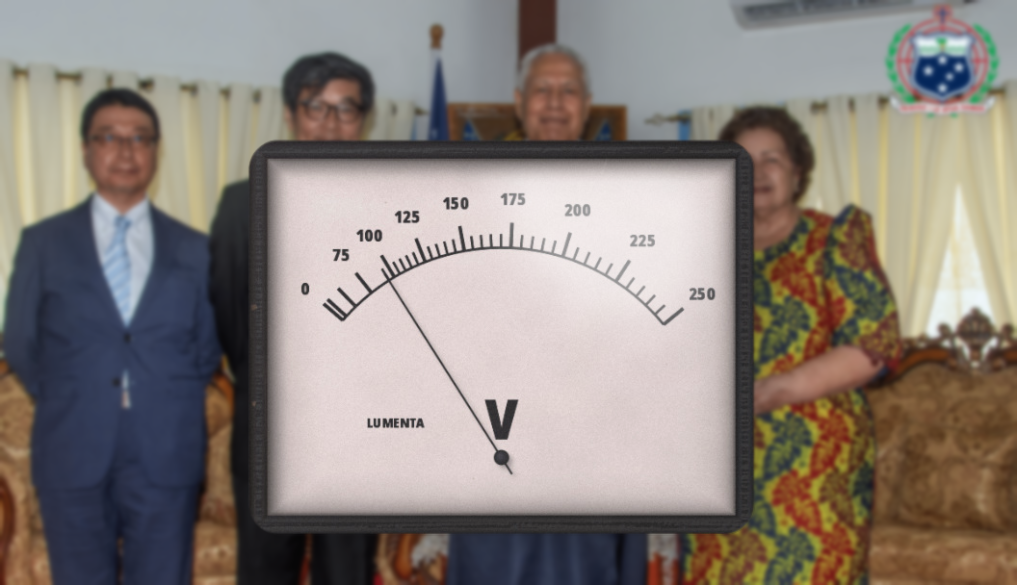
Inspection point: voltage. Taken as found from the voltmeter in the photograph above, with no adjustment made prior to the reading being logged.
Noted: 95 V
